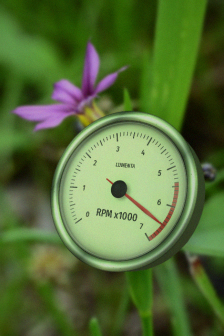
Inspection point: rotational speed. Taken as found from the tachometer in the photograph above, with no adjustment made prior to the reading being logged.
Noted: 6500 rpm
